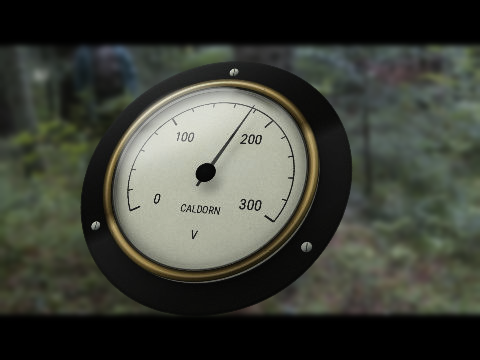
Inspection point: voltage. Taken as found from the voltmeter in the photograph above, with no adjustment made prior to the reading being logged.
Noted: 180 V
